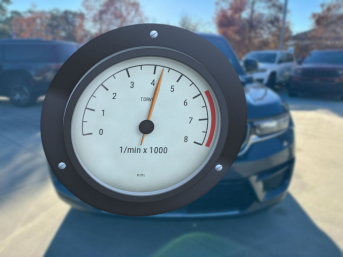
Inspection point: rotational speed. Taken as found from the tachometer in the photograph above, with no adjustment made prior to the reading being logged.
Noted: 4250 rpm
